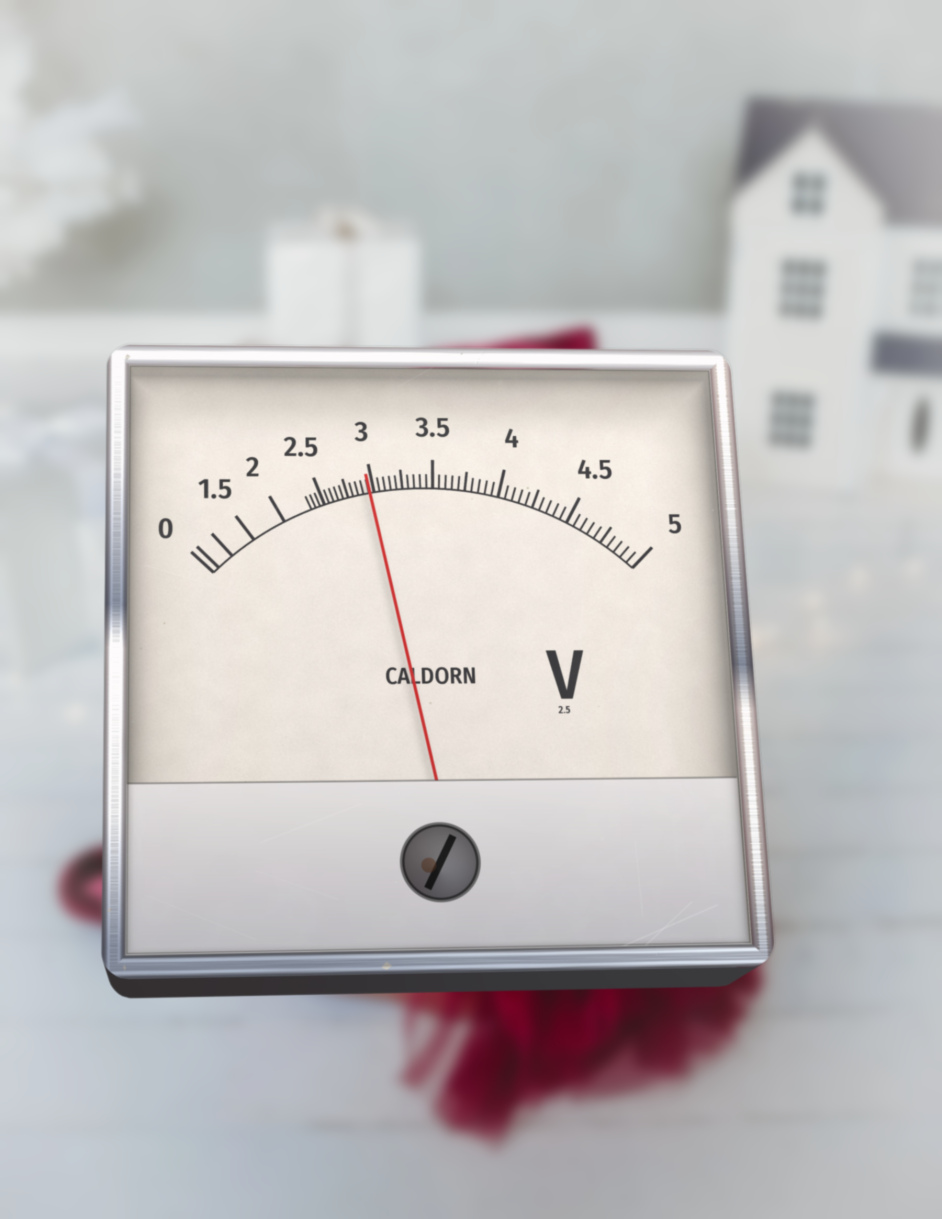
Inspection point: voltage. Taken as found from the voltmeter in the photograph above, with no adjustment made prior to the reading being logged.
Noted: 2.95 V
